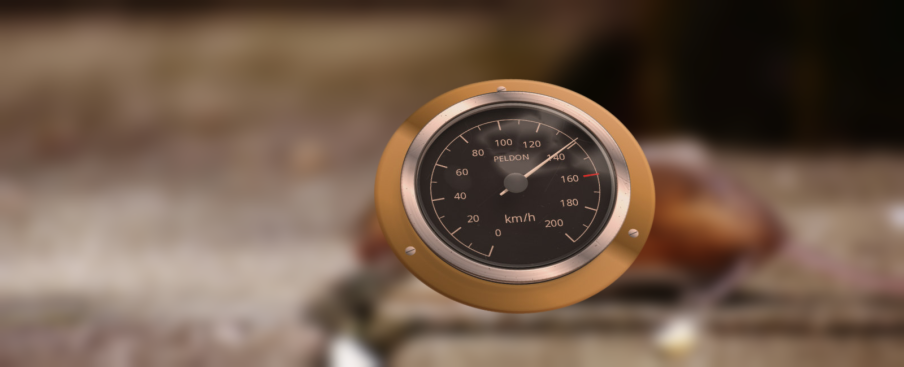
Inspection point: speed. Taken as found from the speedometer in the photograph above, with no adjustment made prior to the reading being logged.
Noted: 140 km/h
